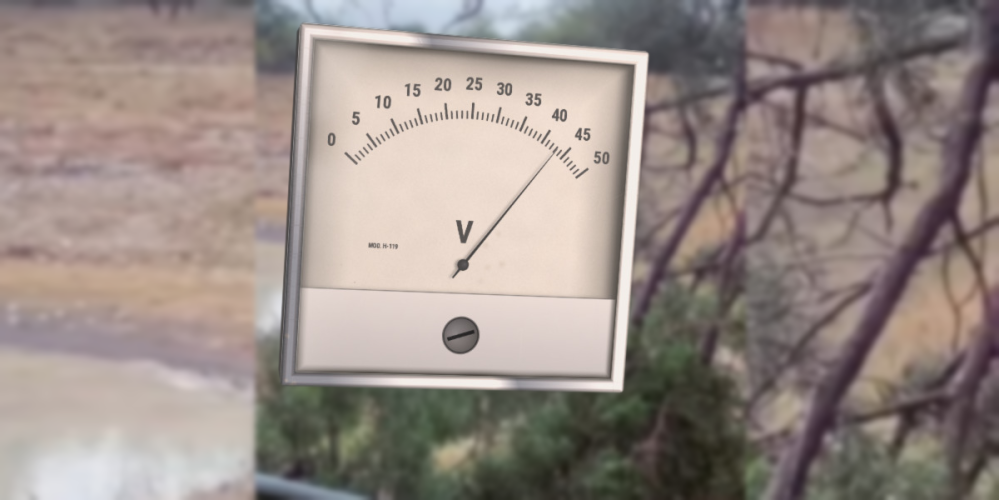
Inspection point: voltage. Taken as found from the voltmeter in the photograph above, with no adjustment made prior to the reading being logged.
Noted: 43 V
